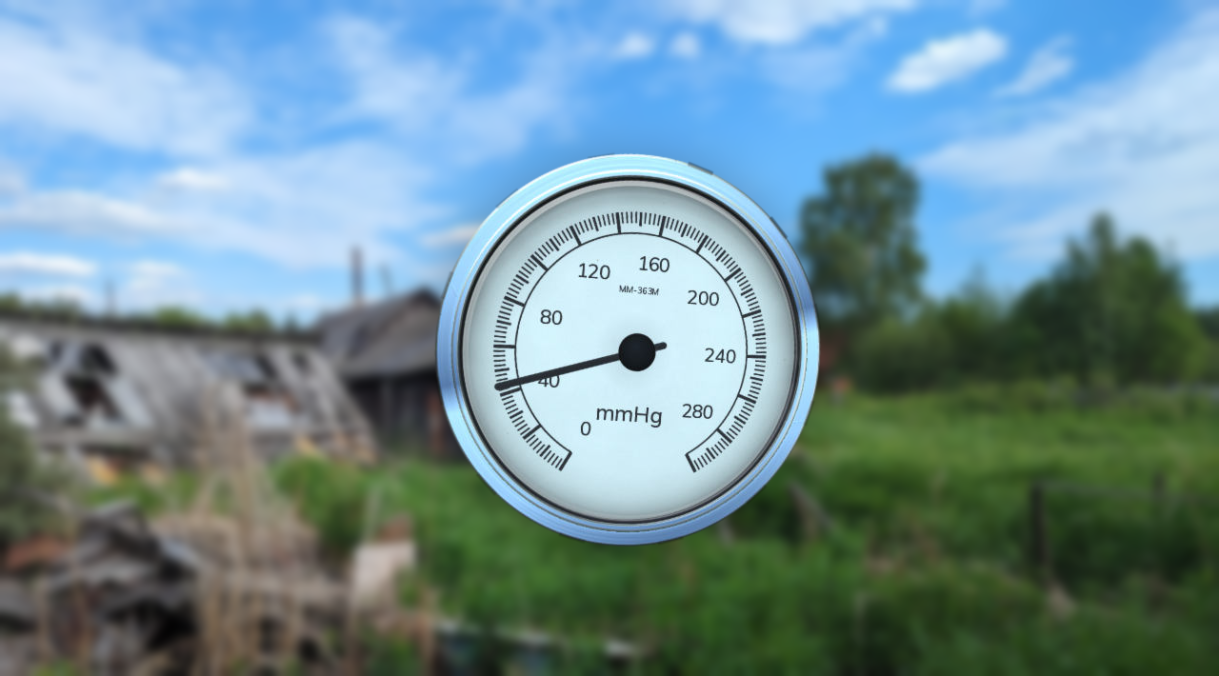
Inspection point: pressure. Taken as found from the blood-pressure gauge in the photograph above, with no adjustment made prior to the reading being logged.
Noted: 44 mmHg
